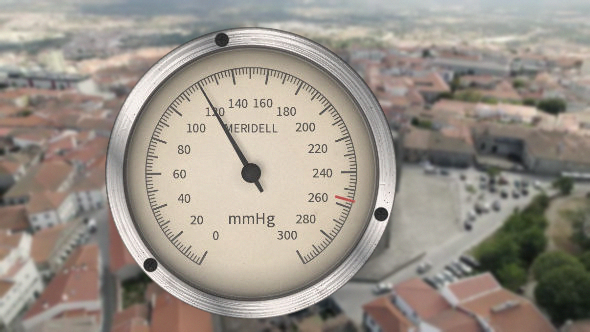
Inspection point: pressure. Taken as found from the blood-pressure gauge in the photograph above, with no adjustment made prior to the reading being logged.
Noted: 120 mmHg
